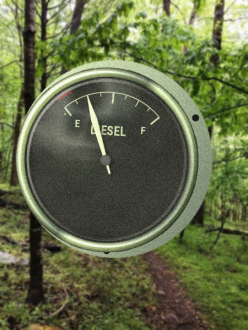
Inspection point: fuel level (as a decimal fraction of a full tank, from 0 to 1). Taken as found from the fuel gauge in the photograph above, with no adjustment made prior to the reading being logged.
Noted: 0.25
